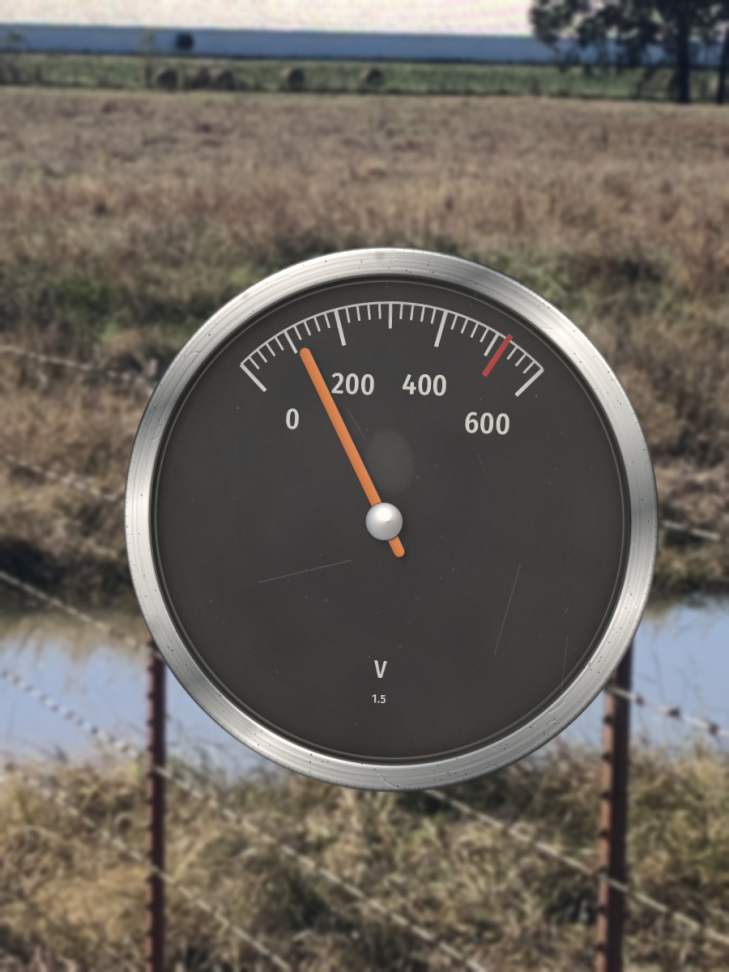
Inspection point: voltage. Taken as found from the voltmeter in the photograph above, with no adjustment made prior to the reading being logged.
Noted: 120 V
